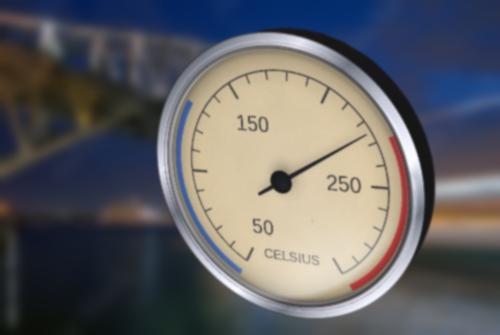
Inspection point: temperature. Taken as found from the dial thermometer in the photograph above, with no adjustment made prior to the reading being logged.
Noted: 225 °C
